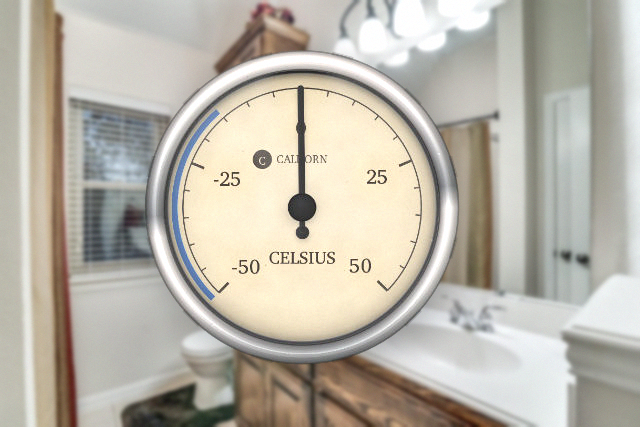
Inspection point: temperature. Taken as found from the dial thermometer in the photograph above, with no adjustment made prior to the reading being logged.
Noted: 0 °C
